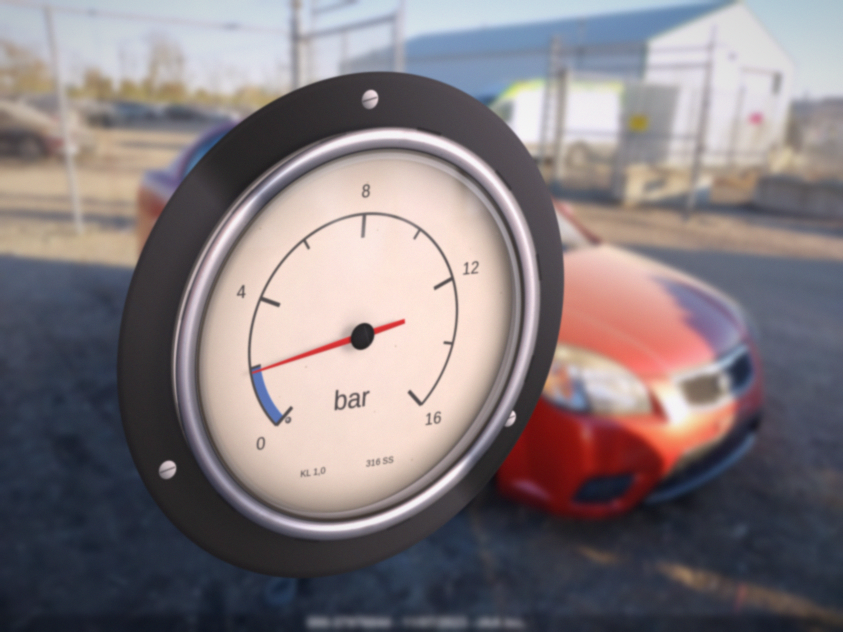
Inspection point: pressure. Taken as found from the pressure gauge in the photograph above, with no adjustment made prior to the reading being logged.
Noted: 2 bar
